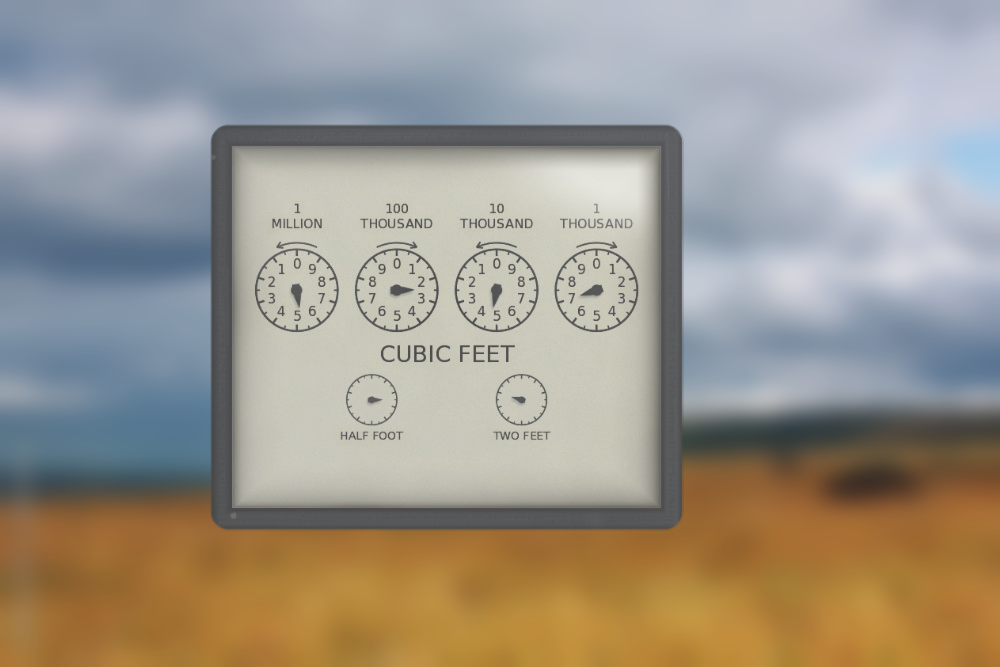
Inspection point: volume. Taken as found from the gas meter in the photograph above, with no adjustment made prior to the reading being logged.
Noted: 524700 ft³
